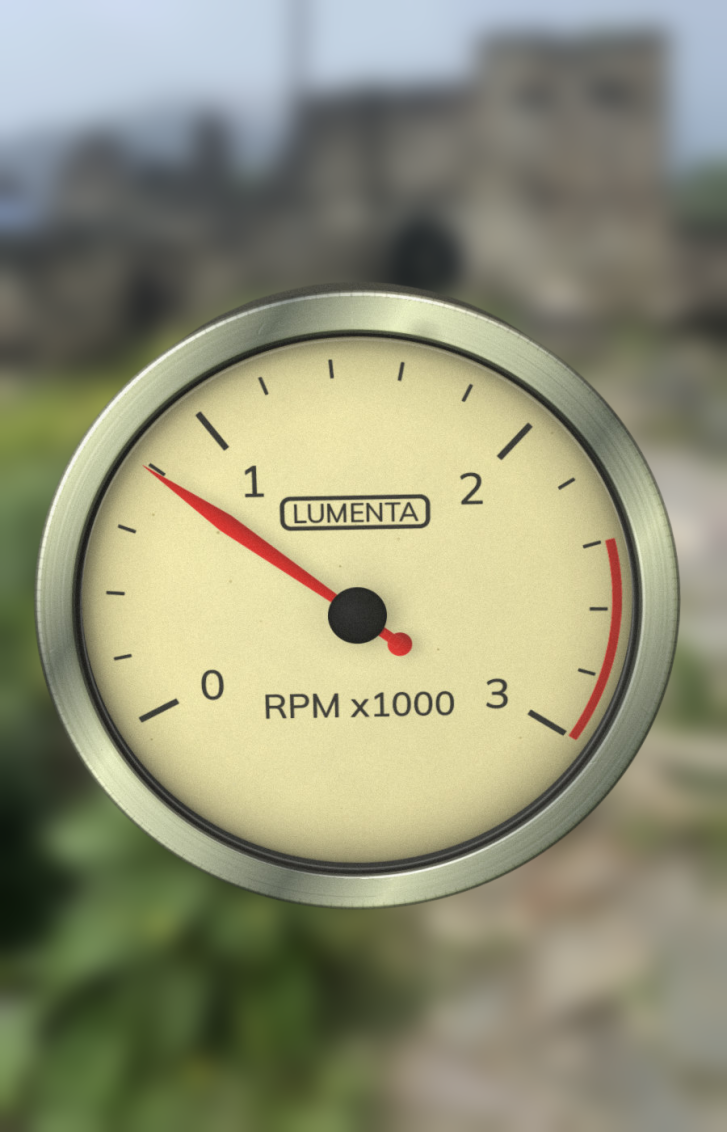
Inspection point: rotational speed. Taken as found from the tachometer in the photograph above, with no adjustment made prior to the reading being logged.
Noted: 800 rpm
